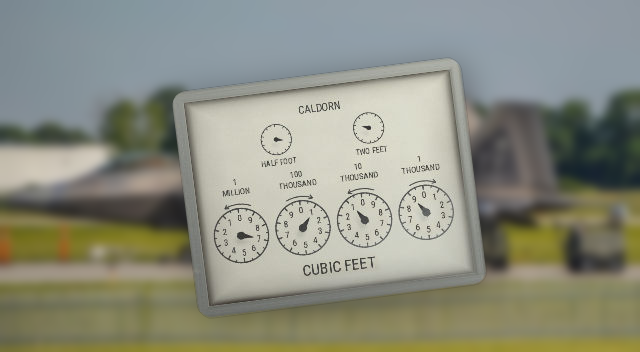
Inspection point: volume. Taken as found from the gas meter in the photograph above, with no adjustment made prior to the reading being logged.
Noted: 710900 ft³
